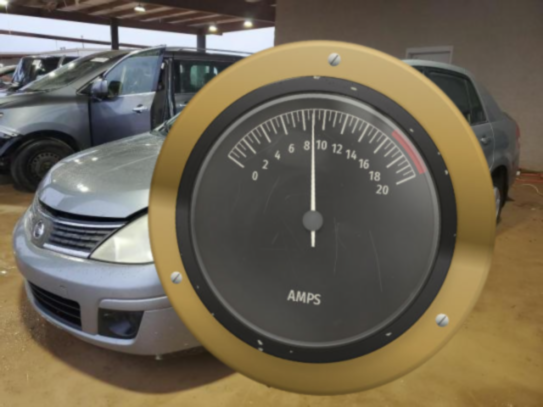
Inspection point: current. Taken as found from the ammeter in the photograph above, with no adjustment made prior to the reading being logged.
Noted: 9 A
